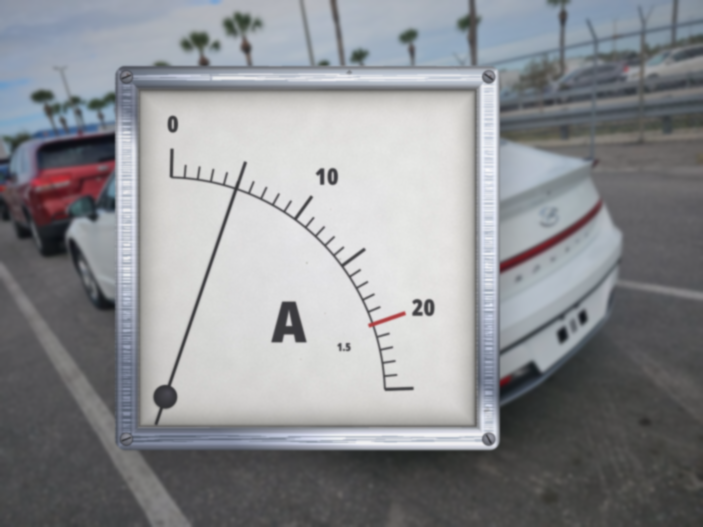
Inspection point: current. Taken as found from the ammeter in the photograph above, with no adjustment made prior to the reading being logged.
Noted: 5 A
